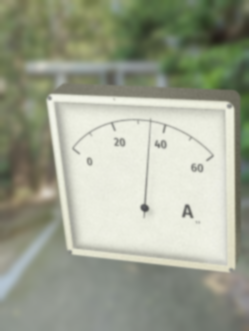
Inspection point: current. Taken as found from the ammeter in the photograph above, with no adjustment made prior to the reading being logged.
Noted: 35 A
